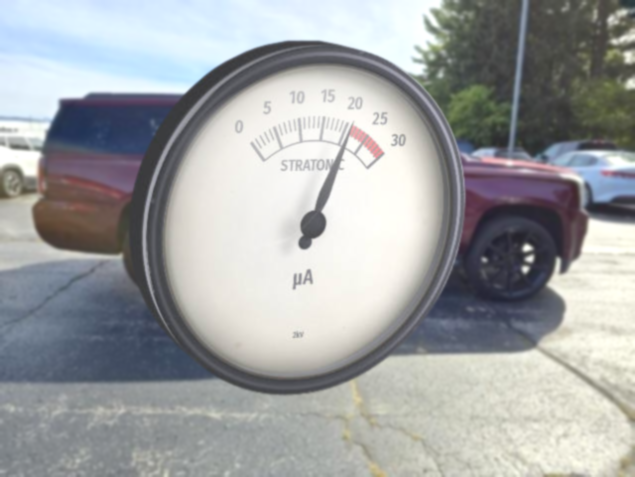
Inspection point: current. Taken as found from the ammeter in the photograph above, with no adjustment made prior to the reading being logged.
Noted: 20 µA
